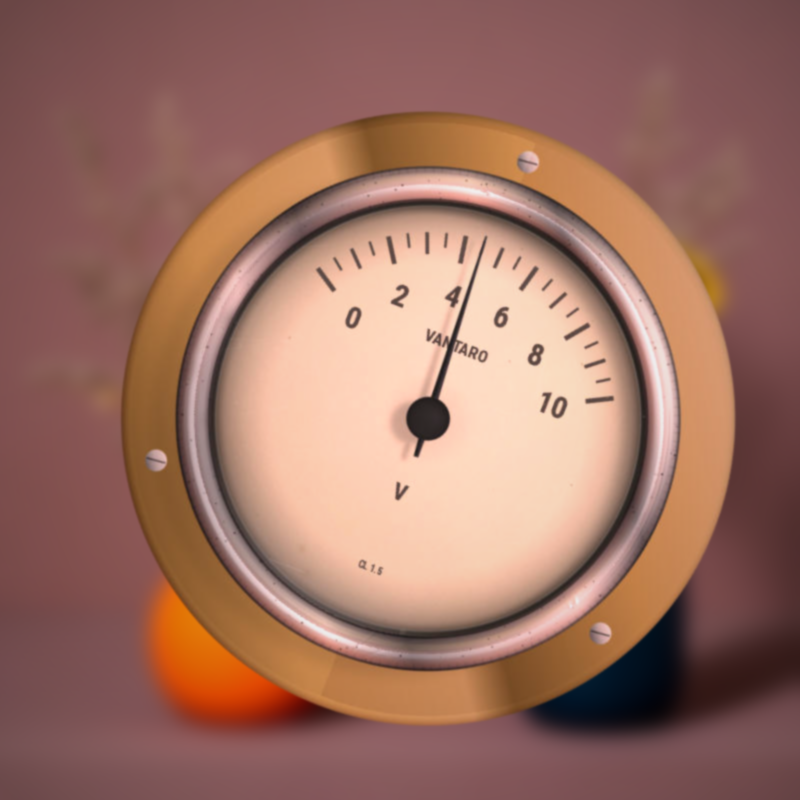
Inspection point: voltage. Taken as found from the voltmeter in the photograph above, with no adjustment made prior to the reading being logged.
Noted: 4.5 V
